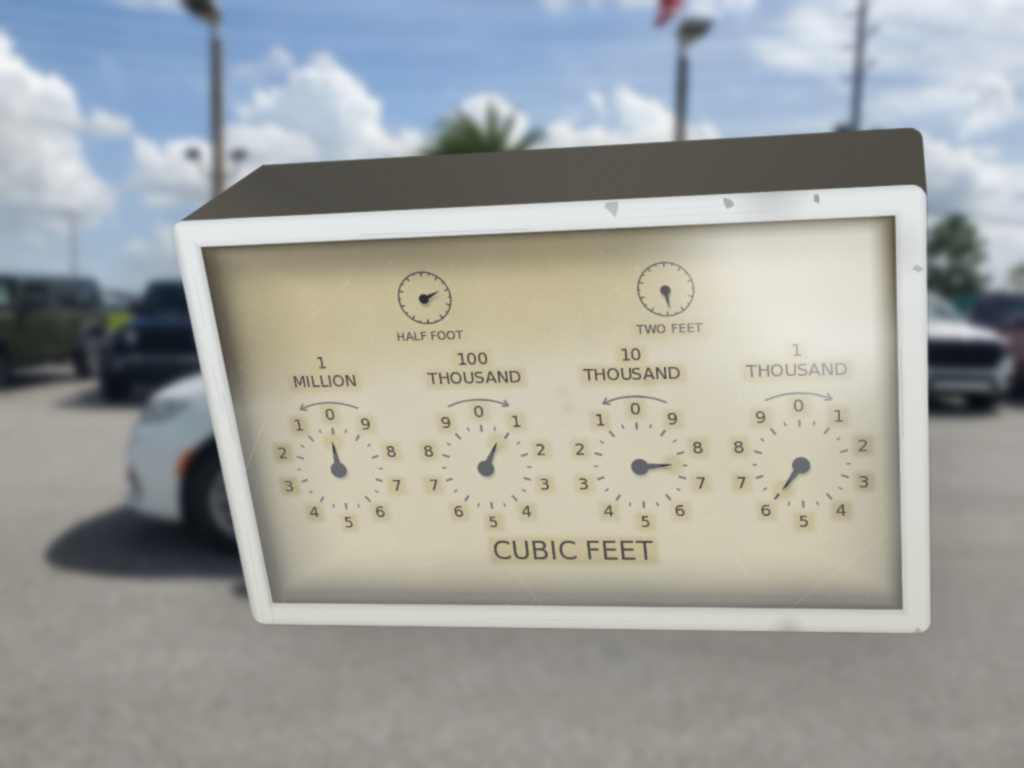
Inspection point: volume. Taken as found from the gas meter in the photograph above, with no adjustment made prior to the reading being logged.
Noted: 7600 ft³
